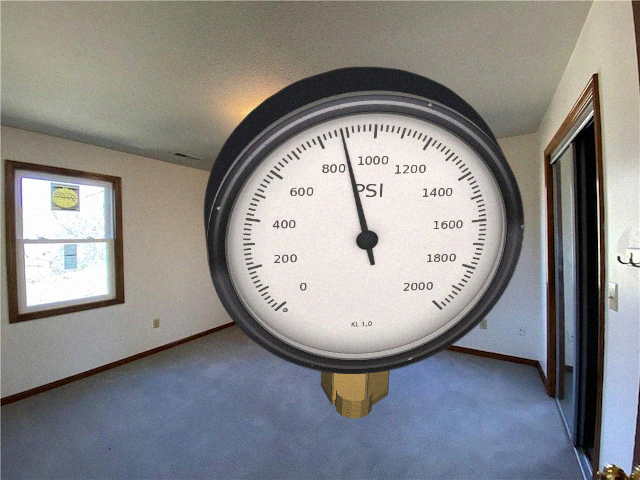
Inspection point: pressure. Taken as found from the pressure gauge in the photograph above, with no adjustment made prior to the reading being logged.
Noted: 880 psi
